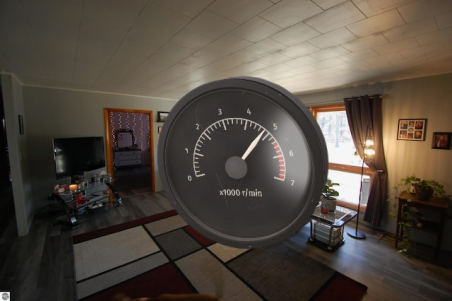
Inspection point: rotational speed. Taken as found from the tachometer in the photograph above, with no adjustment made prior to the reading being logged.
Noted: 4800 rpm
